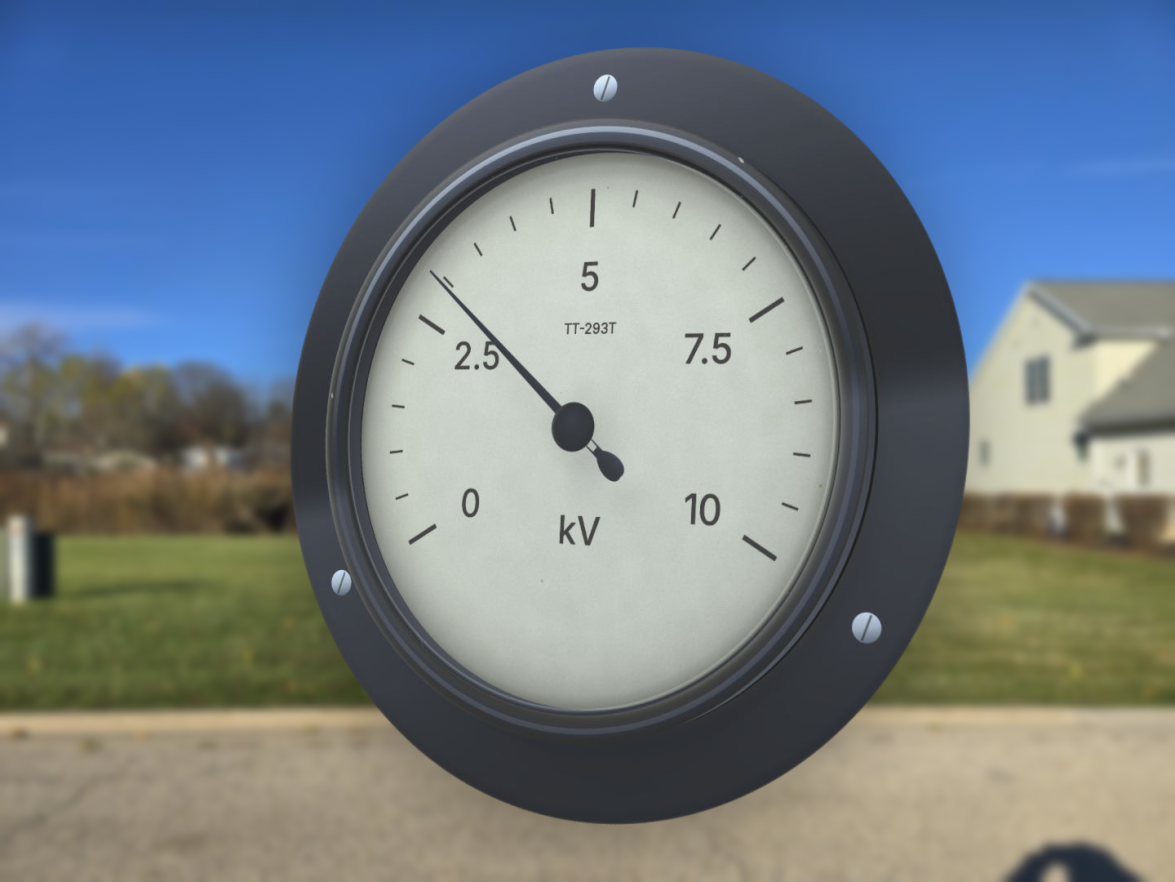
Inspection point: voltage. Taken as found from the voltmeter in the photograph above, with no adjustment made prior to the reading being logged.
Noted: 3 kV
